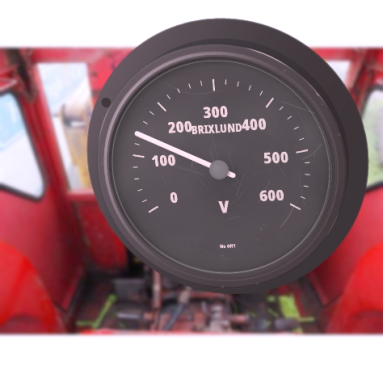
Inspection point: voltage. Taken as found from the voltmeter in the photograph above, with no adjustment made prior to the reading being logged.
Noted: 140 V
